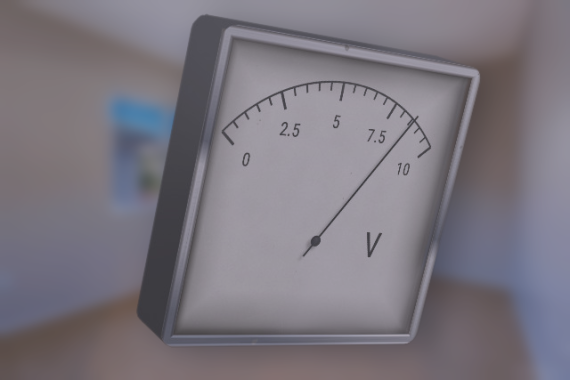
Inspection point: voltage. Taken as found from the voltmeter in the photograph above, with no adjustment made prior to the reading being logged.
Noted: 8.5 V
